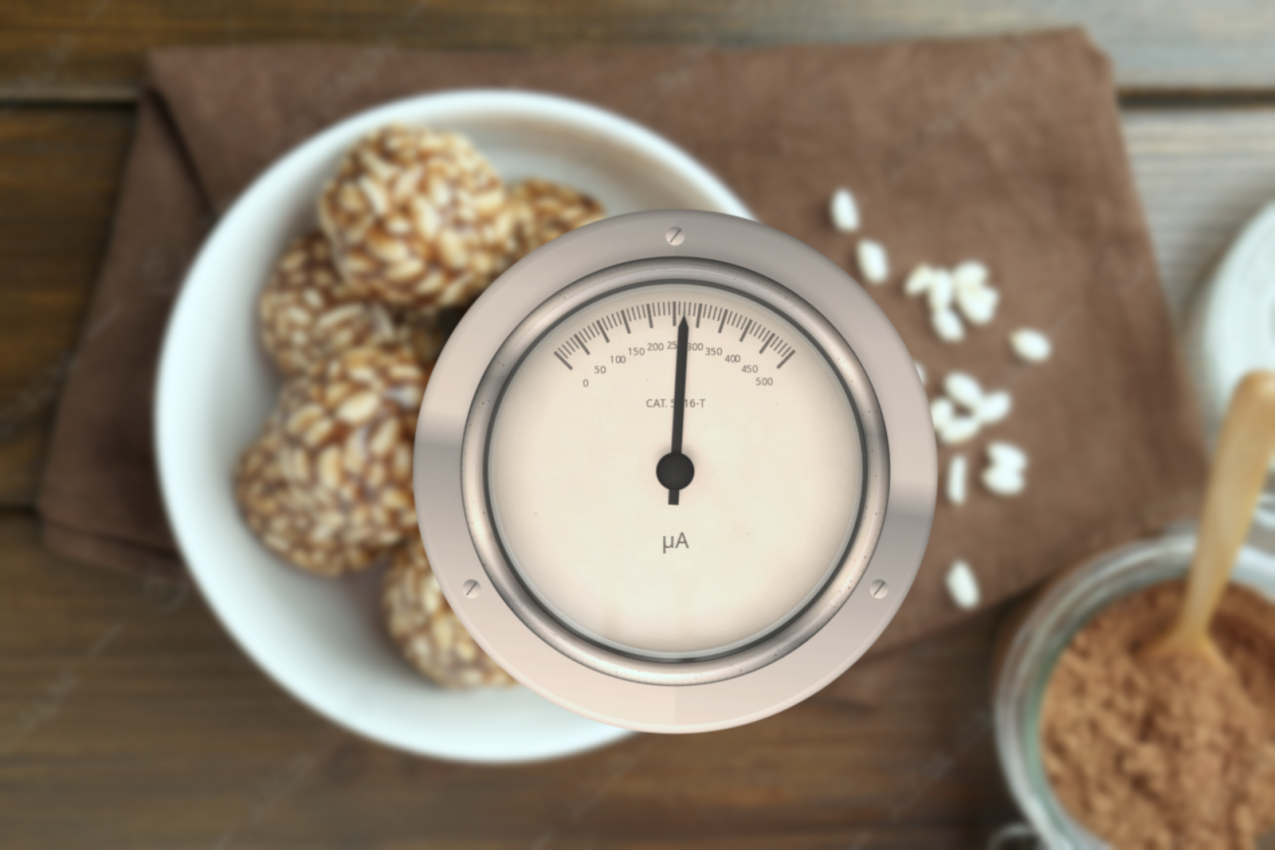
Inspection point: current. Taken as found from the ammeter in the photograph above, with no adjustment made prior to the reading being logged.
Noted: 270 µA
